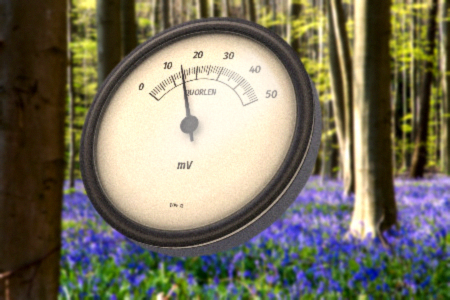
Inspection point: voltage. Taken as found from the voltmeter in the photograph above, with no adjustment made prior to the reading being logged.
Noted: 15 mV
